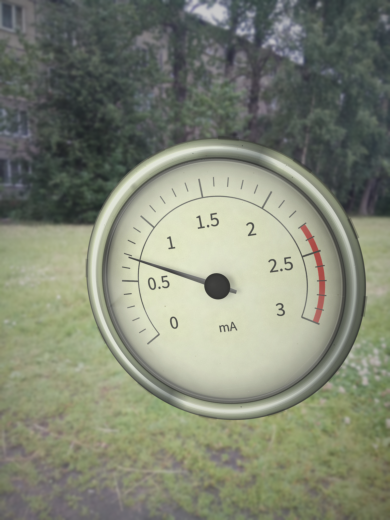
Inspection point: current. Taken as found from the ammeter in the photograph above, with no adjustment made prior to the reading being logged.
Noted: 0.7 mA
